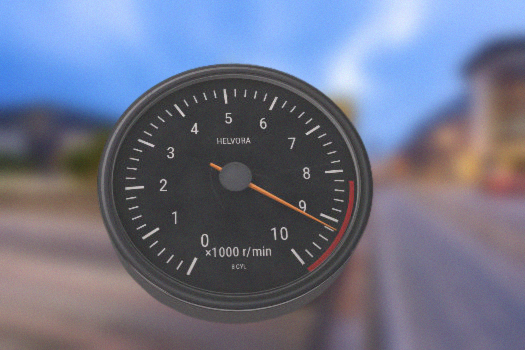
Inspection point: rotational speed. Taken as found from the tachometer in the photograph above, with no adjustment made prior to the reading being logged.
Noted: 9200 rpm
